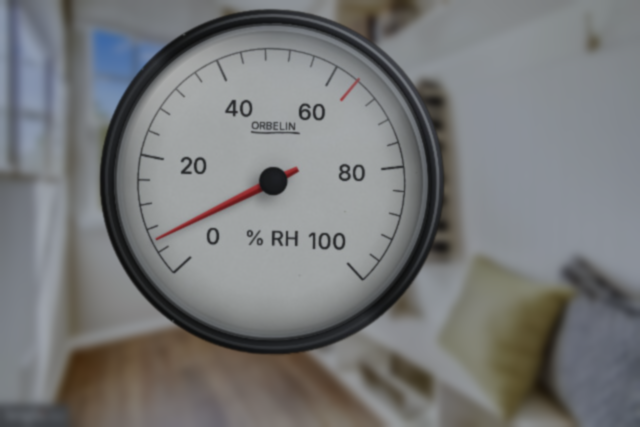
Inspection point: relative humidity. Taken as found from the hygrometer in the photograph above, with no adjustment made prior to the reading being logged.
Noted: 6 %
